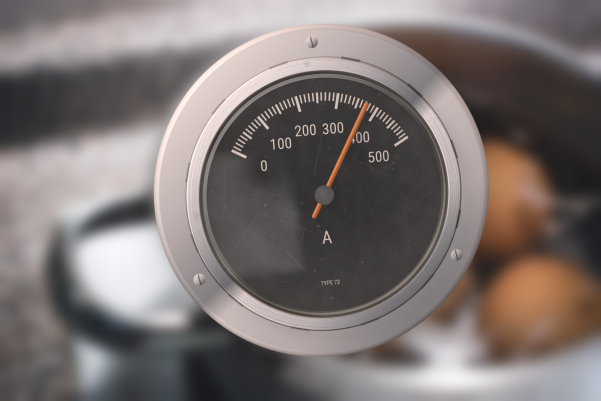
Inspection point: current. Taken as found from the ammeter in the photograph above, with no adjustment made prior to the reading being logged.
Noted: 370 A
